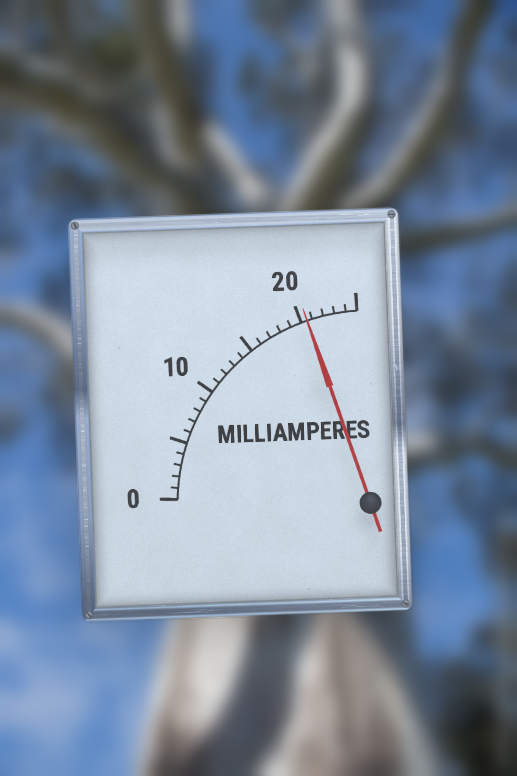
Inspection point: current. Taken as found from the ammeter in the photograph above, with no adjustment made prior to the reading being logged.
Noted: 20.5 mA
